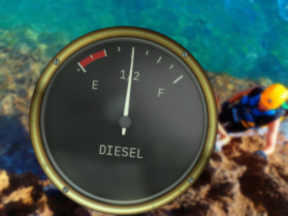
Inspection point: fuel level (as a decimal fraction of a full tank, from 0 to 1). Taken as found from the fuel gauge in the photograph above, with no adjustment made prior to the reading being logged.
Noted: 0.5
